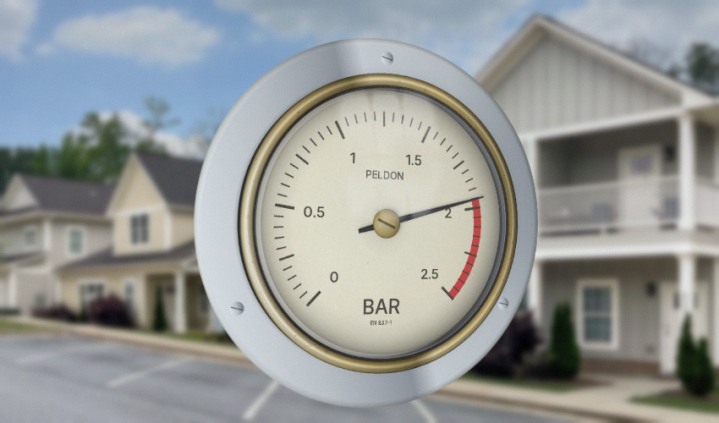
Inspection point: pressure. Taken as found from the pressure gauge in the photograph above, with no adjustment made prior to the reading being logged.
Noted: 1.95 bar
